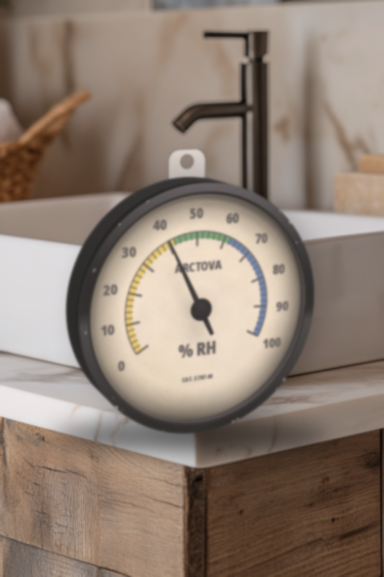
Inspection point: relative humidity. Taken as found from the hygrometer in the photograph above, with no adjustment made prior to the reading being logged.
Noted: 40 %
